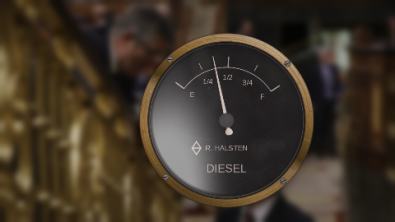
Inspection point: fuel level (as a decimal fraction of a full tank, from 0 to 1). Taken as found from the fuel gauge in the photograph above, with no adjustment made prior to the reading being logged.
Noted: 0.375
